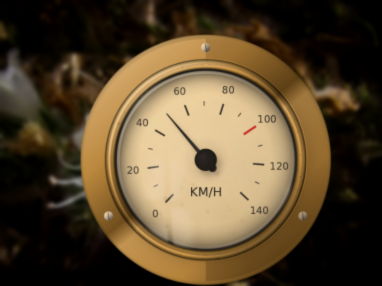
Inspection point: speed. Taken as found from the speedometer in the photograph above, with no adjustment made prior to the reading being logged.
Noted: 50 km/h
